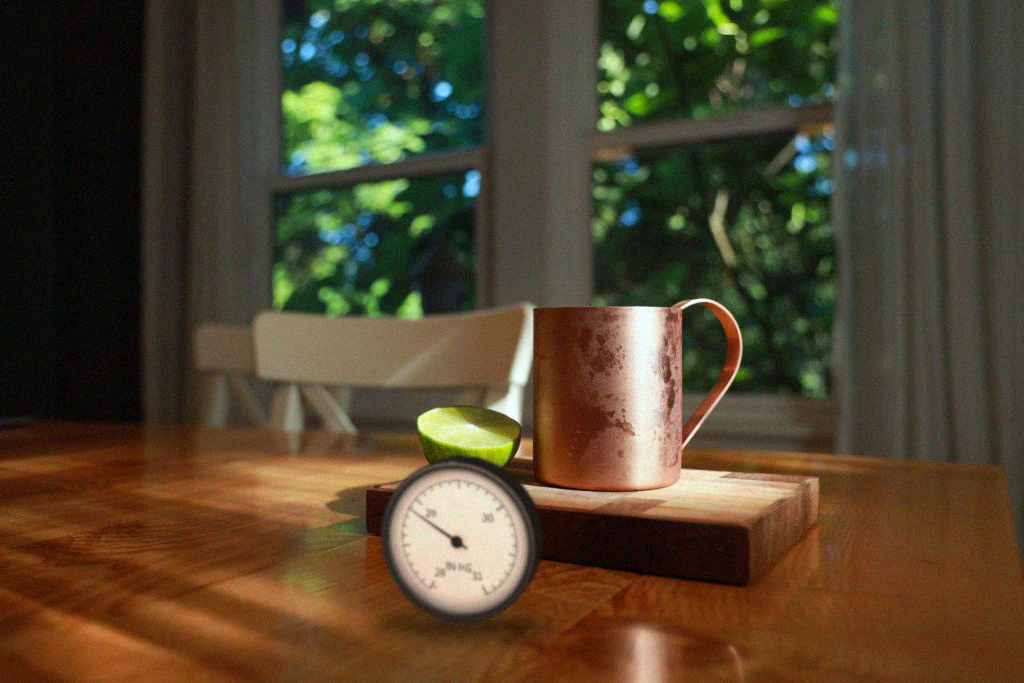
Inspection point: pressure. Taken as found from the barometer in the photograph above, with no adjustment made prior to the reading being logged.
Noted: 28.9 inHg
